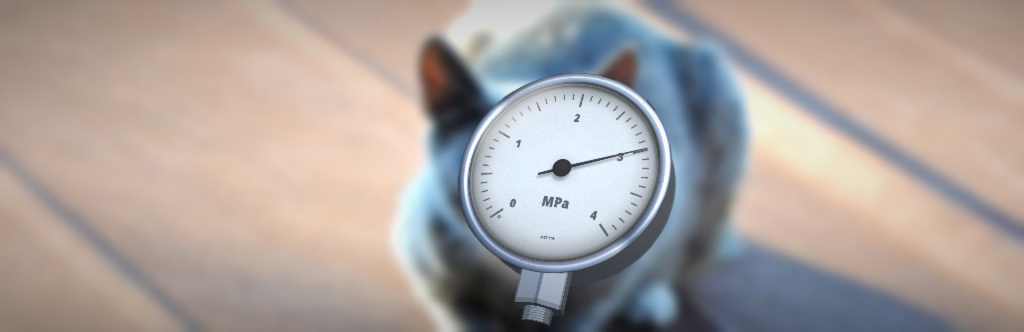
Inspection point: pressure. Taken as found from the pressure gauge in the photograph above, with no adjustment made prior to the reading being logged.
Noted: 3 MPa
